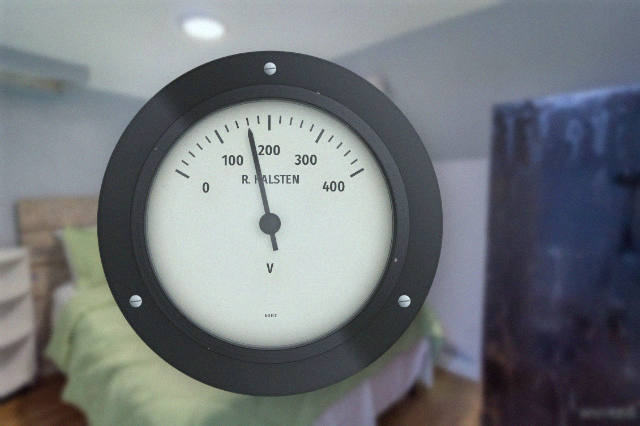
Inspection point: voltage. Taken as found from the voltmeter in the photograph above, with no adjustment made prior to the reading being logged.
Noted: 160 V
